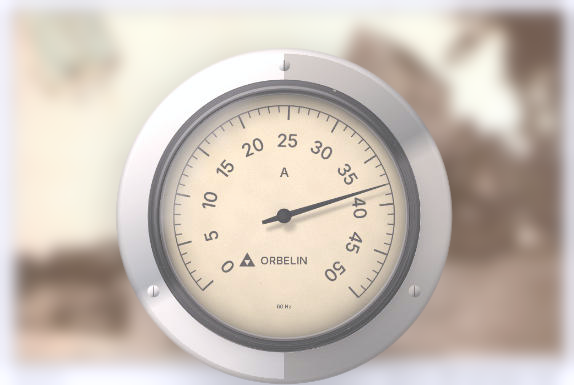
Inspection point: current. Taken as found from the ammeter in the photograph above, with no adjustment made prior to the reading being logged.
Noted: 38 A
